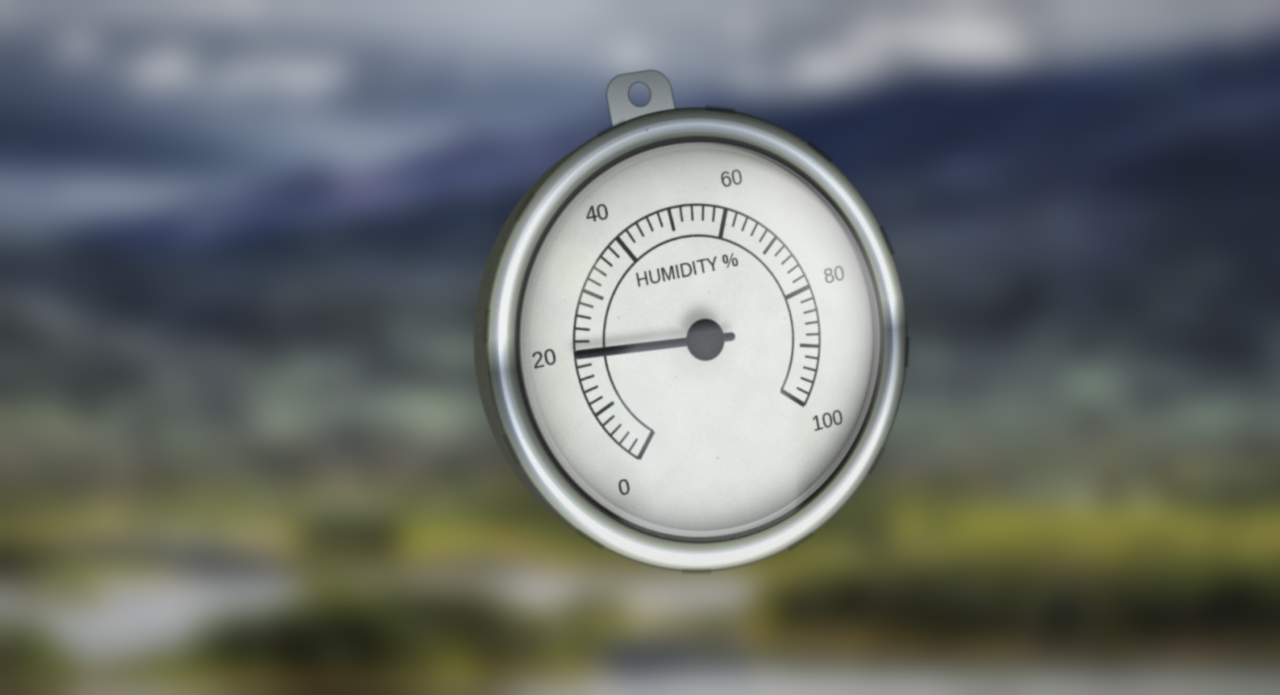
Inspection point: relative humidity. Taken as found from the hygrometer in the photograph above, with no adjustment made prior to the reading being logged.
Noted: 20 %
